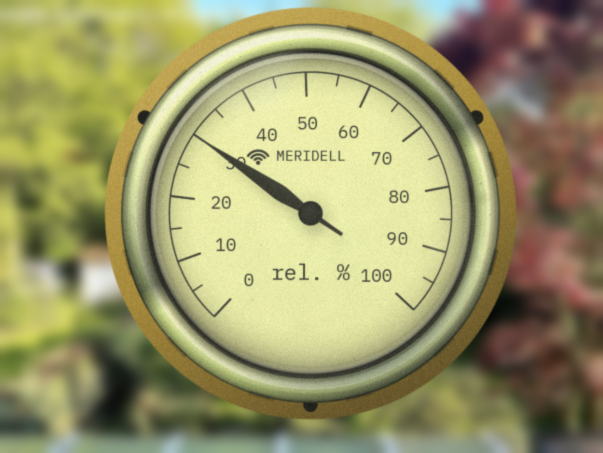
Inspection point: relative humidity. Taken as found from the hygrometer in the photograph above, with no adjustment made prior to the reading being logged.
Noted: 30 %
